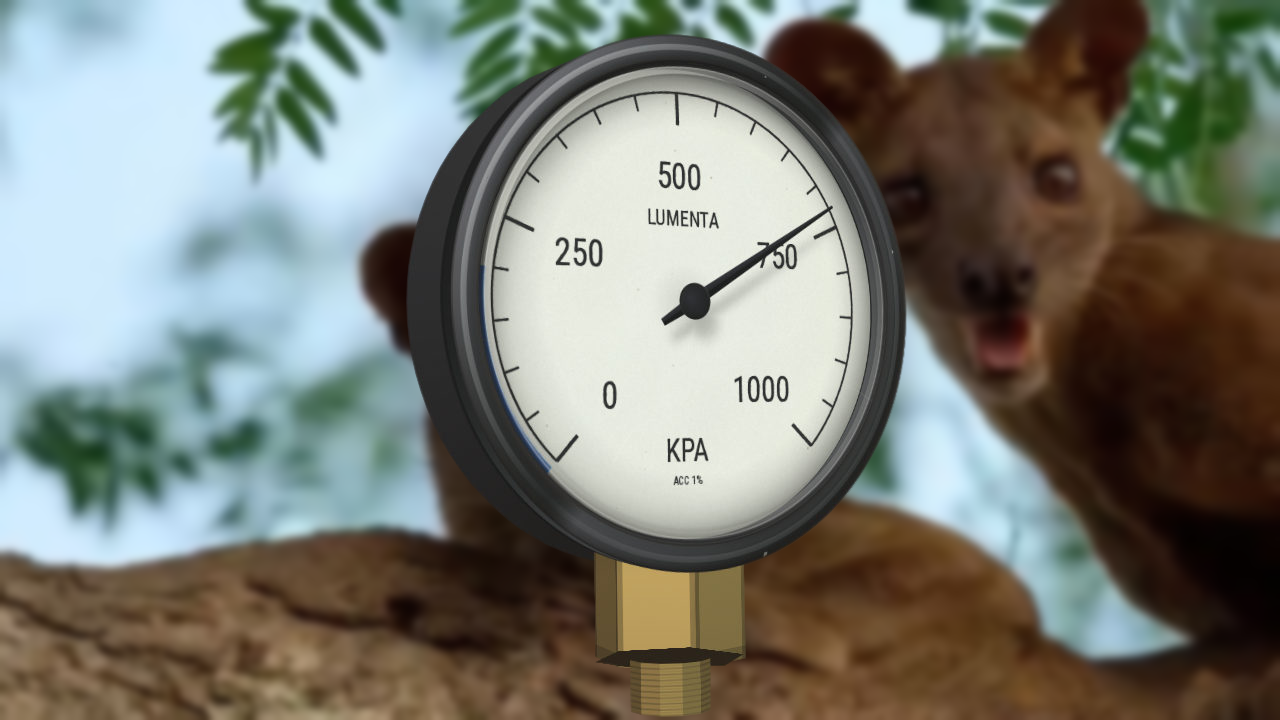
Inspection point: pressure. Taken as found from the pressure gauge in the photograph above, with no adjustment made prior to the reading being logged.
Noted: 725 kPa
